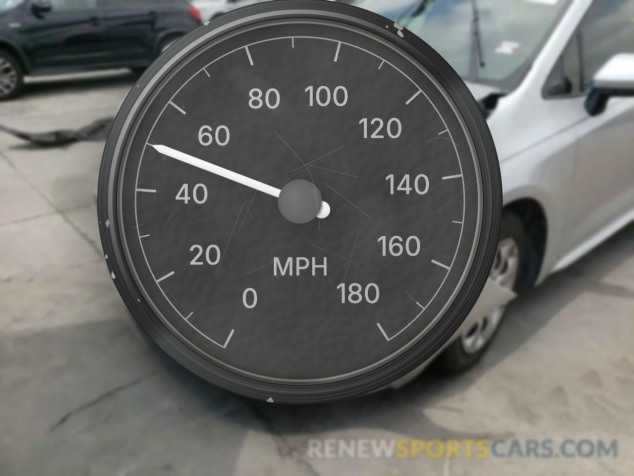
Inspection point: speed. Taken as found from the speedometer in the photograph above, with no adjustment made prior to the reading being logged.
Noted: 50 mph
